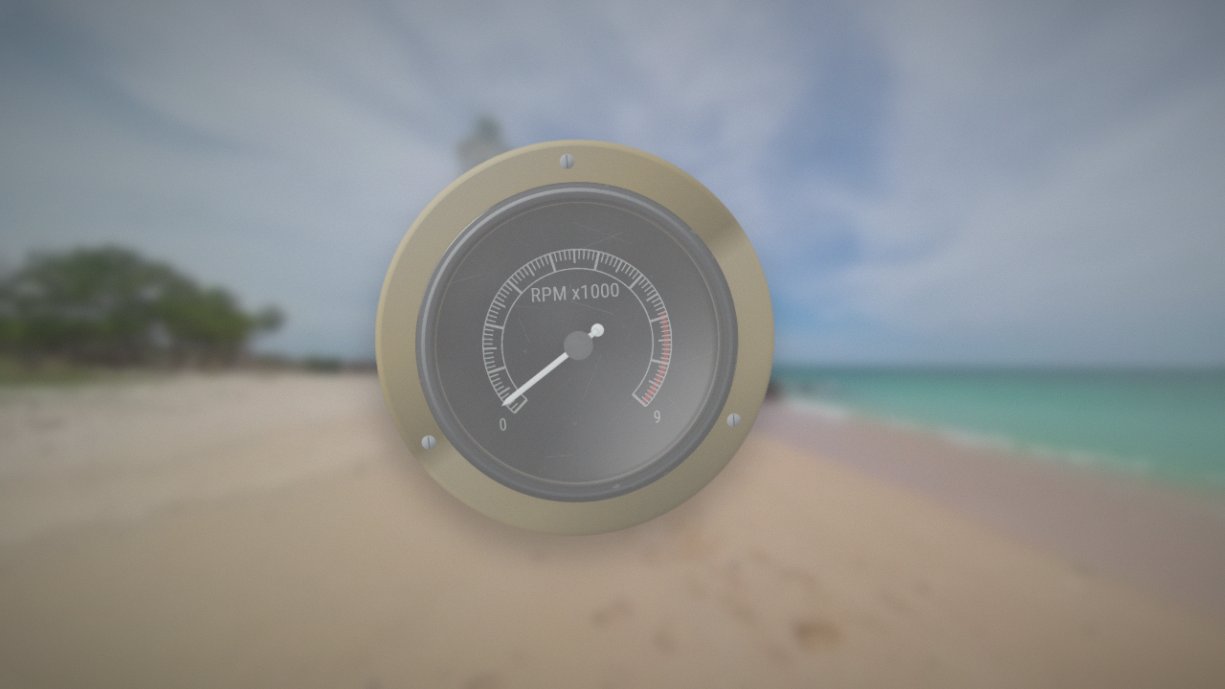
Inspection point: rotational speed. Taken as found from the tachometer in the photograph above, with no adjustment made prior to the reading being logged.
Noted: 300 rpm
